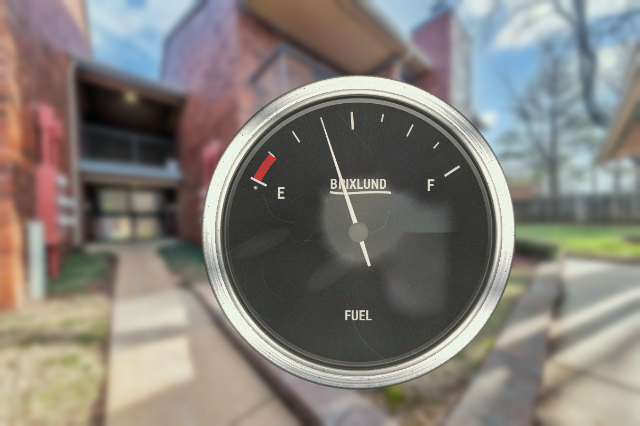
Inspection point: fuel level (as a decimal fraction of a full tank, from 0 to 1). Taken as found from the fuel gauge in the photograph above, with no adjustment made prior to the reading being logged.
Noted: 0.375
